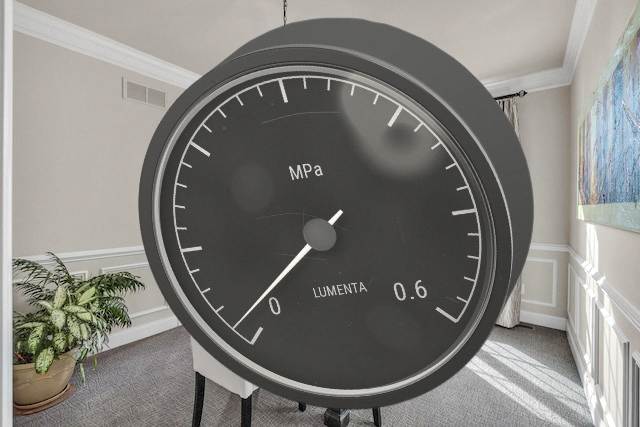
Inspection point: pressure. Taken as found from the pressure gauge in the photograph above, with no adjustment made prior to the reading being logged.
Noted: 0.02 MPa
